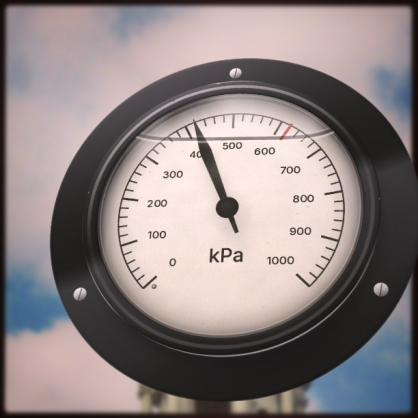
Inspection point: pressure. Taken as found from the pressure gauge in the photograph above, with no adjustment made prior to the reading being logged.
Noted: 420 kPa
